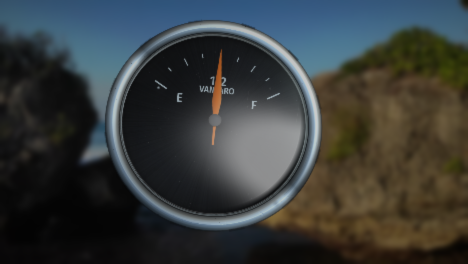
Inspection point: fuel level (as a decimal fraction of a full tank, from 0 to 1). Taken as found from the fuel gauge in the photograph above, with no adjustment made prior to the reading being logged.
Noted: 0.5
